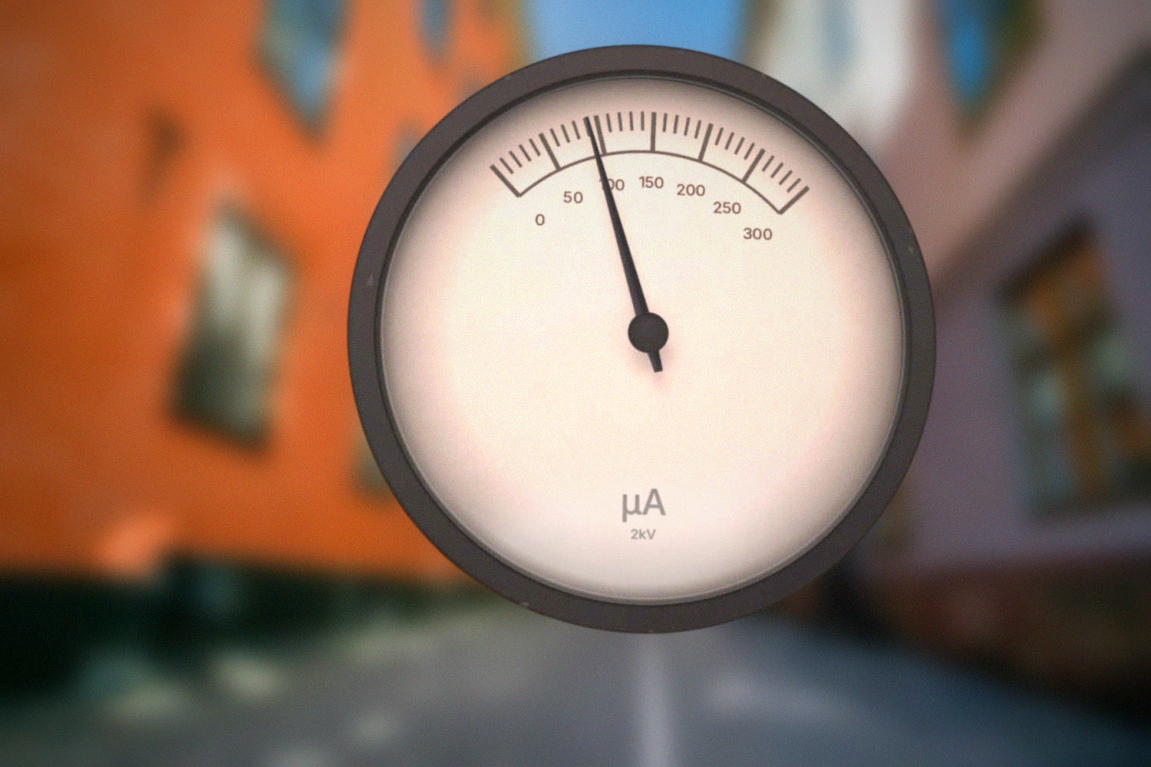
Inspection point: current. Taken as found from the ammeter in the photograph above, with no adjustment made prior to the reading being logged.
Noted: 90 µA
